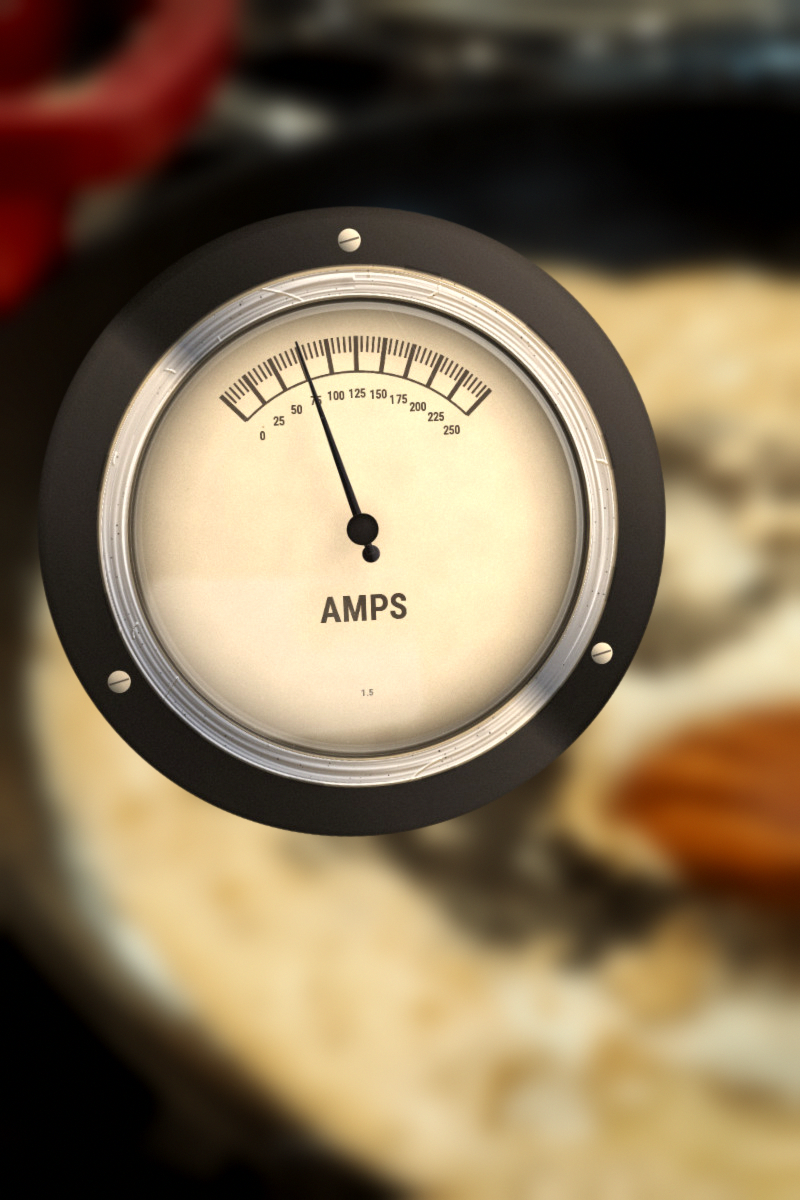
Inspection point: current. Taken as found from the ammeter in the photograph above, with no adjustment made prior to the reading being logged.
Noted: 75 A
